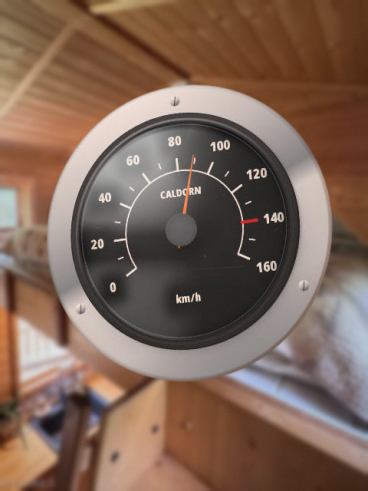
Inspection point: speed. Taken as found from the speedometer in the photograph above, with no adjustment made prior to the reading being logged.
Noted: 90 km/h
